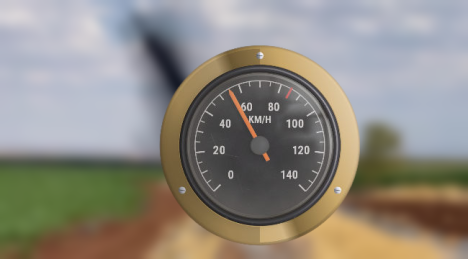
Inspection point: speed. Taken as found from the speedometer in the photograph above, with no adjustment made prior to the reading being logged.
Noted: 55 km/h
